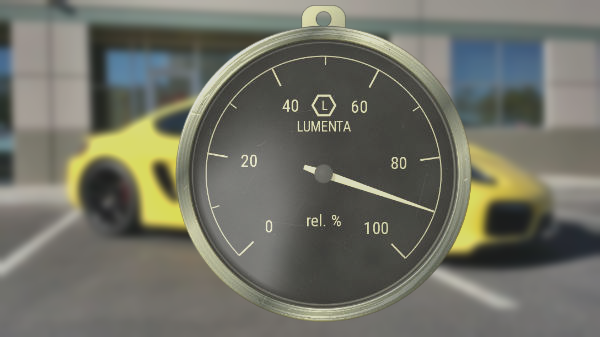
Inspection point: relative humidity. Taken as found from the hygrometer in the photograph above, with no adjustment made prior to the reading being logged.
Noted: 90 %
